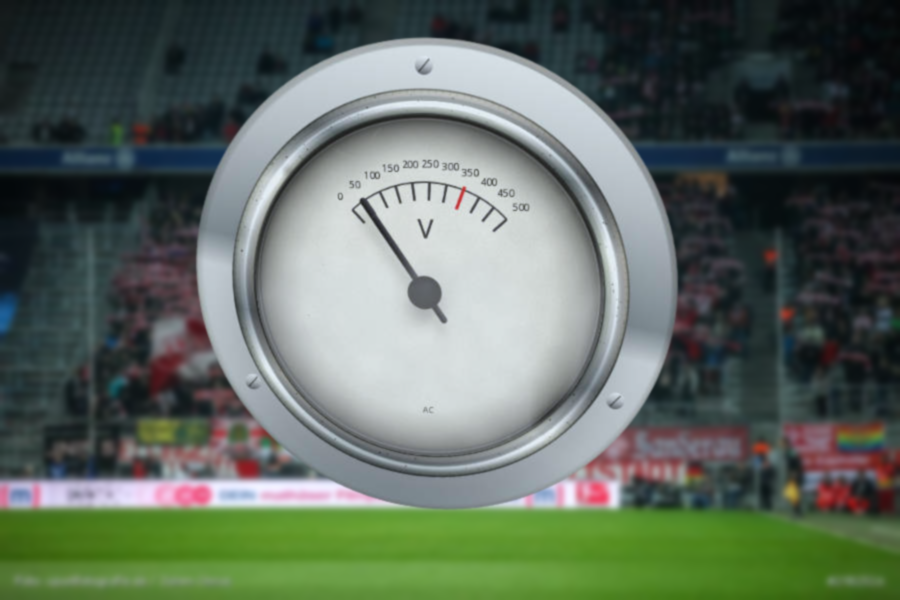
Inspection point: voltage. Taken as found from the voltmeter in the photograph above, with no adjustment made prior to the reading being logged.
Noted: 50 V
